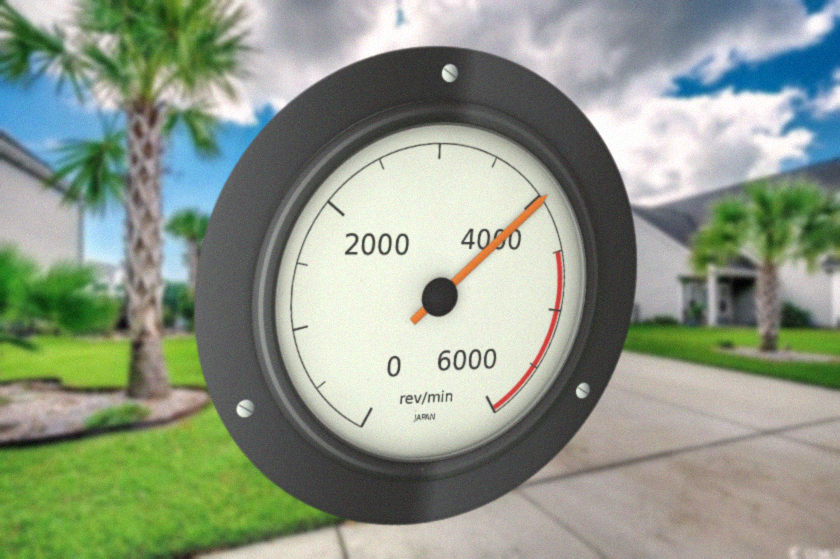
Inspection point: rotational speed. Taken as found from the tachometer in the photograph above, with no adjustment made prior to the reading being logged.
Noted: 4000 rpm
